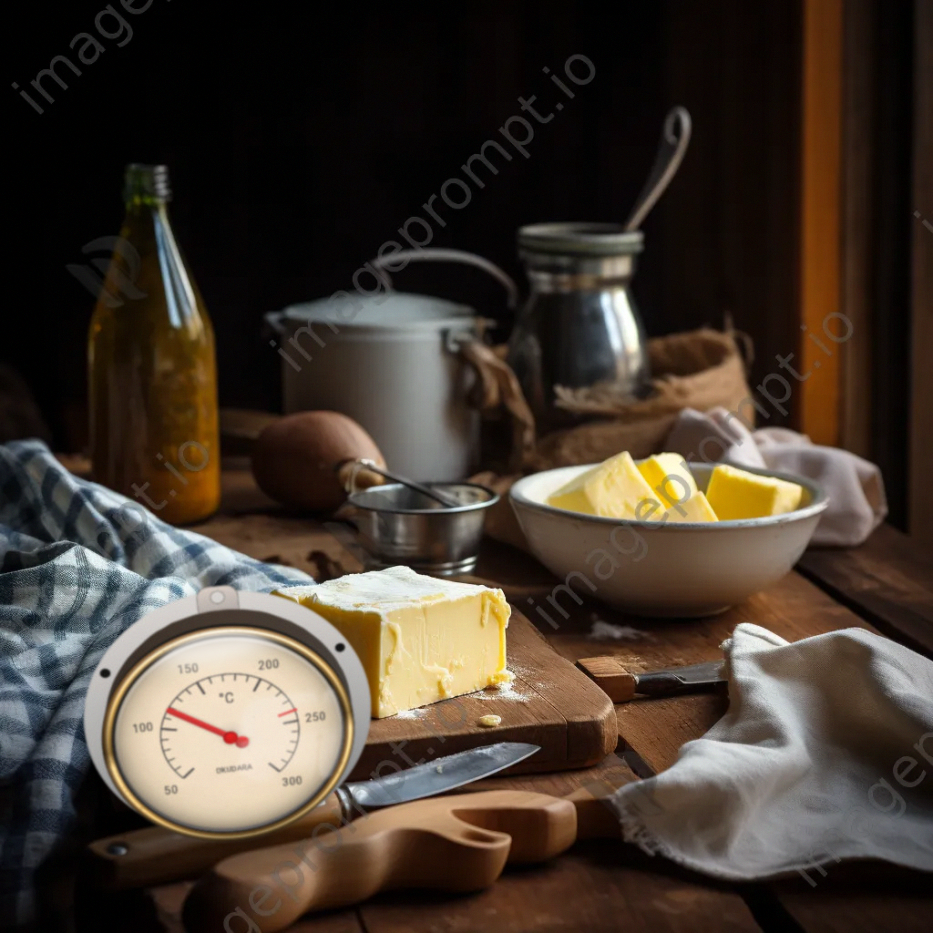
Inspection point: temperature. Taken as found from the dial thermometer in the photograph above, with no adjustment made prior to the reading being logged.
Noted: 120 °C
